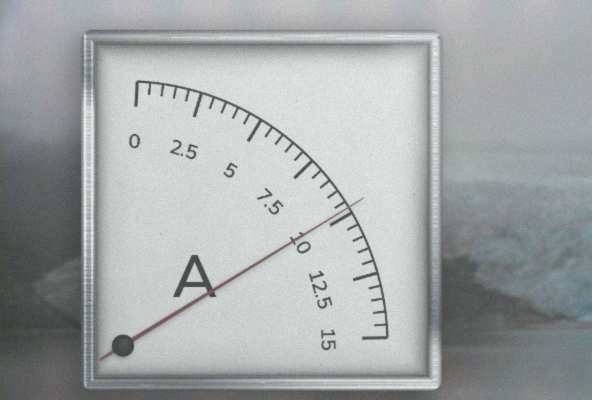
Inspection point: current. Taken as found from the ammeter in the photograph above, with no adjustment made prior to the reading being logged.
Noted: 9.75 A
